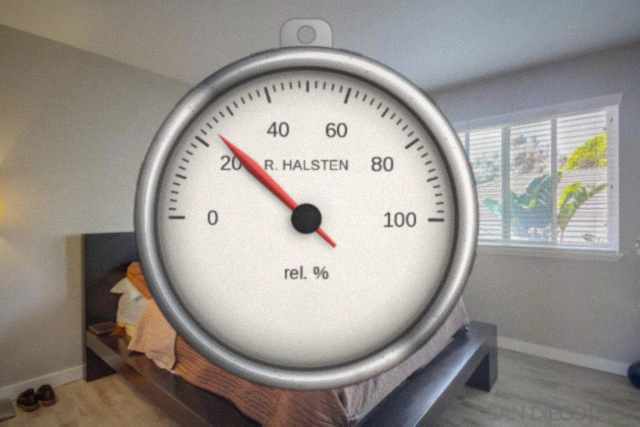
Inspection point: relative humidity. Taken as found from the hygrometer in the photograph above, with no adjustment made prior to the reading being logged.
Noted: 24 %
